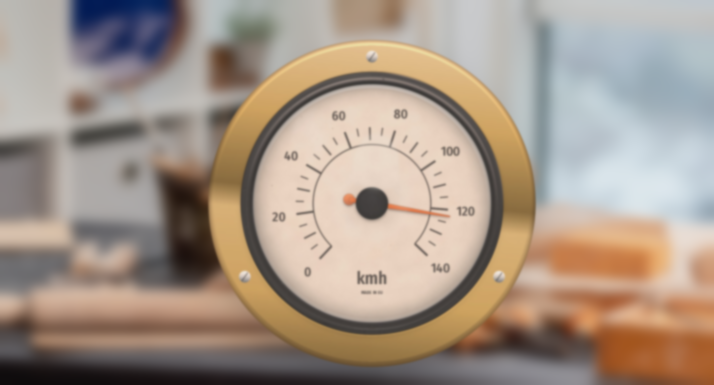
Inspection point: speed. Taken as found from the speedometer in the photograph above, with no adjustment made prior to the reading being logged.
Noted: 122.5 km/h
